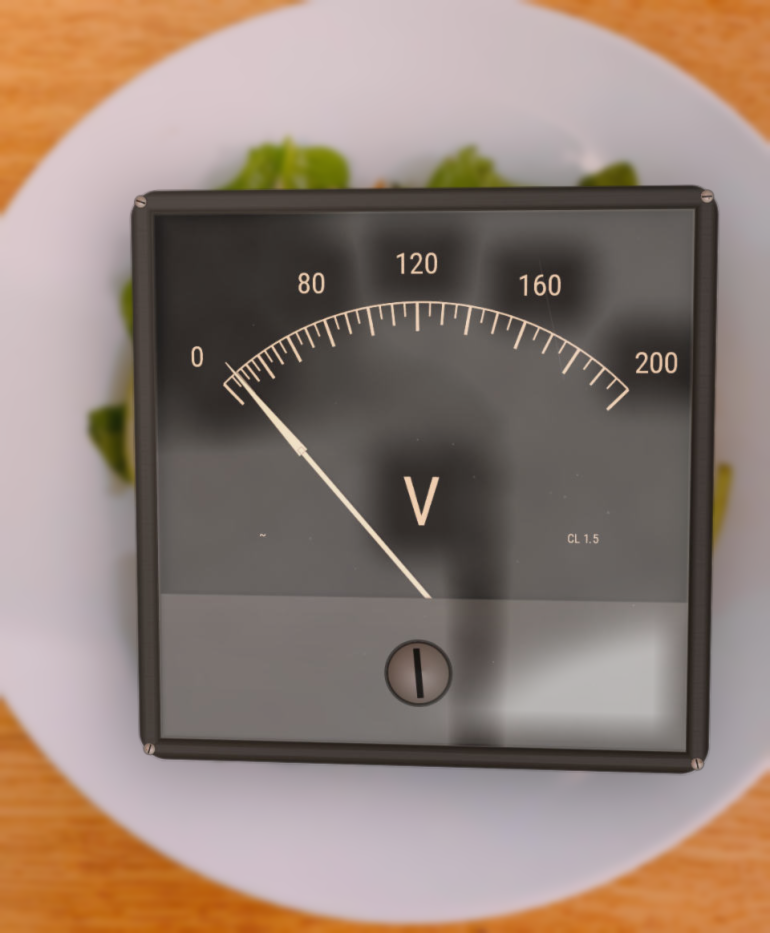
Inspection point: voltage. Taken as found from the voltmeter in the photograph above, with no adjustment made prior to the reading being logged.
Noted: 20 V
